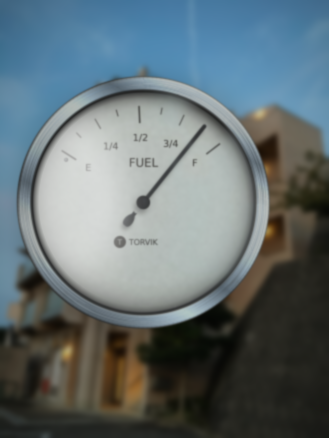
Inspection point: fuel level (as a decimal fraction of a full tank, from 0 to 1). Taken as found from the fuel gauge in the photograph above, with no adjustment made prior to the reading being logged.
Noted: 0.875
